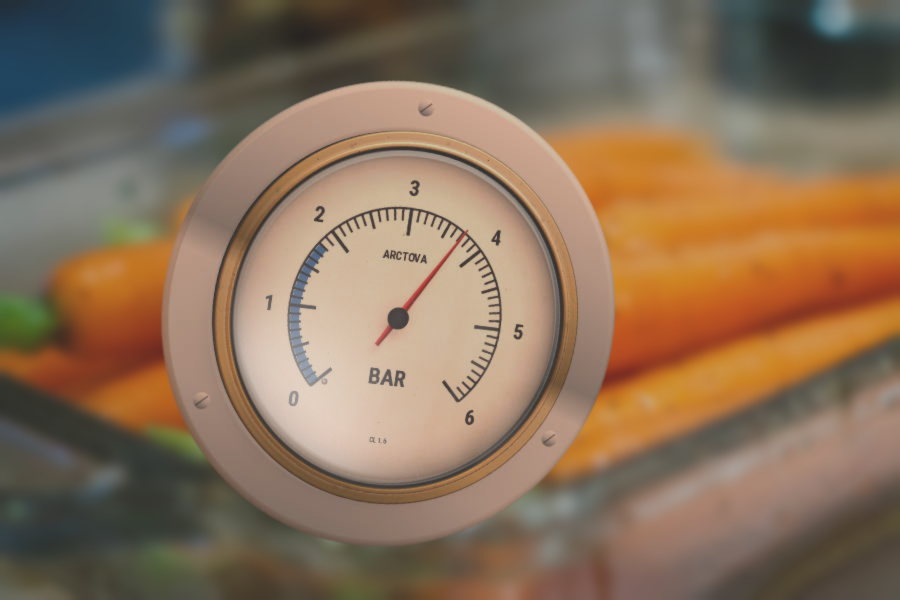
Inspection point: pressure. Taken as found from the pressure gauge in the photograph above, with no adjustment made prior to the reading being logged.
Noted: 3.7 bar
